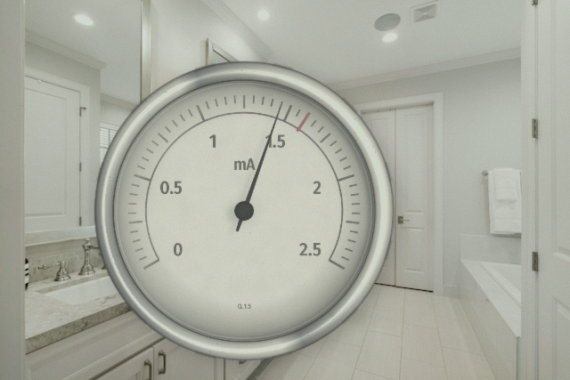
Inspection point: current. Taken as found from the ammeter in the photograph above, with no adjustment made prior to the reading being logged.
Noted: 1.45 mA
